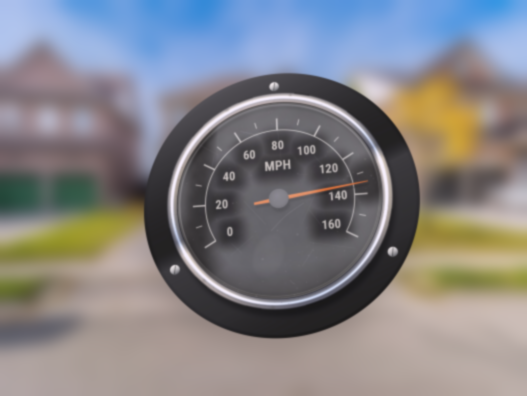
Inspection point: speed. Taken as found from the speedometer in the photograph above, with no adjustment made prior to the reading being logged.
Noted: 135 mph
